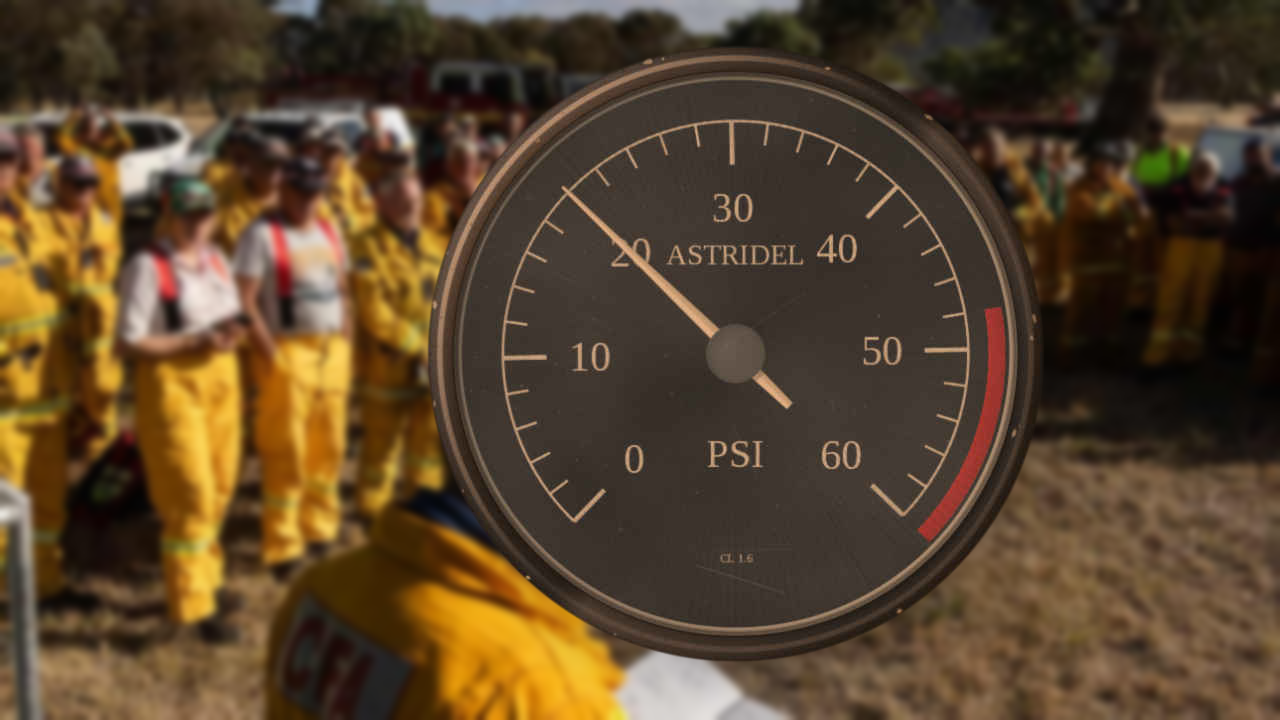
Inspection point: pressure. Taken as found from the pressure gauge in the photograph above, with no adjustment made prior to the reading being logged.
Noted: 20 psi
